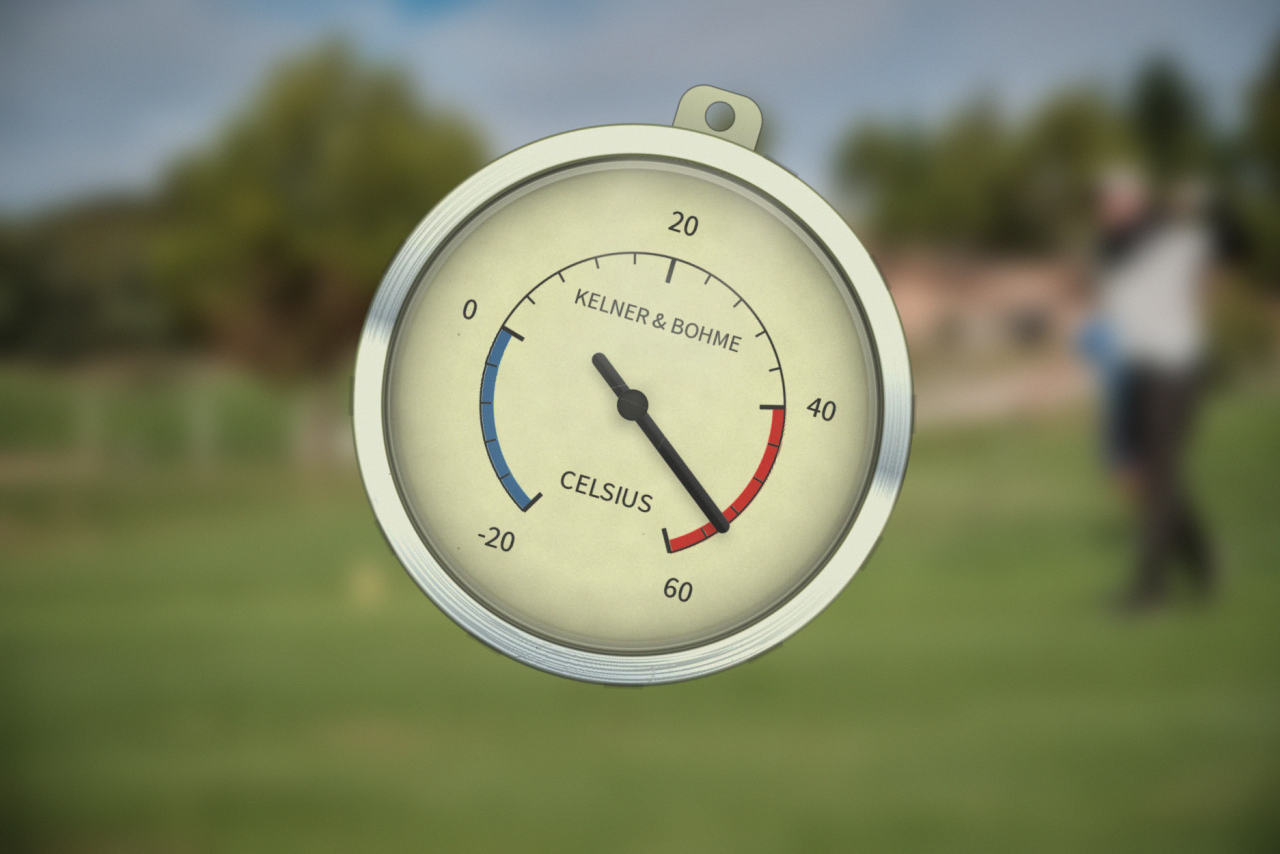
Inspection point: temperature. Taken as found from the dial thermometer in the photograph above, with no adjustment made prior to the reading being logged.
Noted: 54 °C
